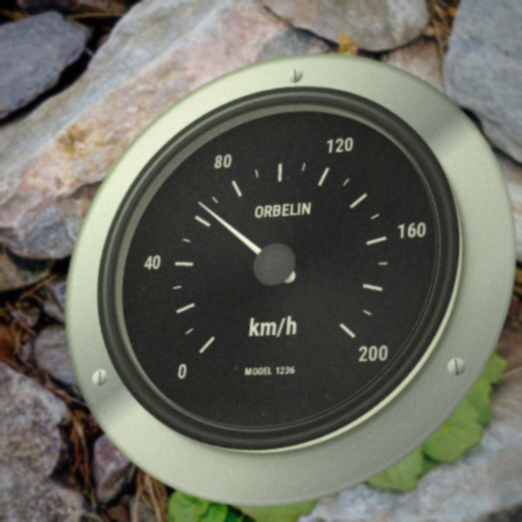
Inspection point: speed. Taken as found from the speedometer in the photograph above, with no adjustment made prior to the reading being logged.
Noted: 65 km/h
